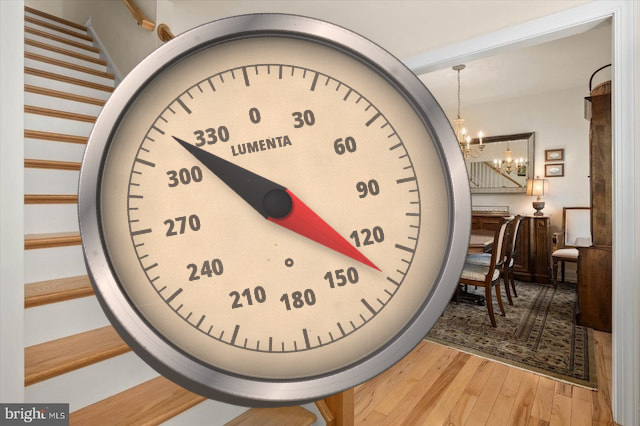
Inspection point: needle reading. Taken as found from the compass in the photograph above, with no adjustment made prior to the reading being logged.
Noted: 135 °
